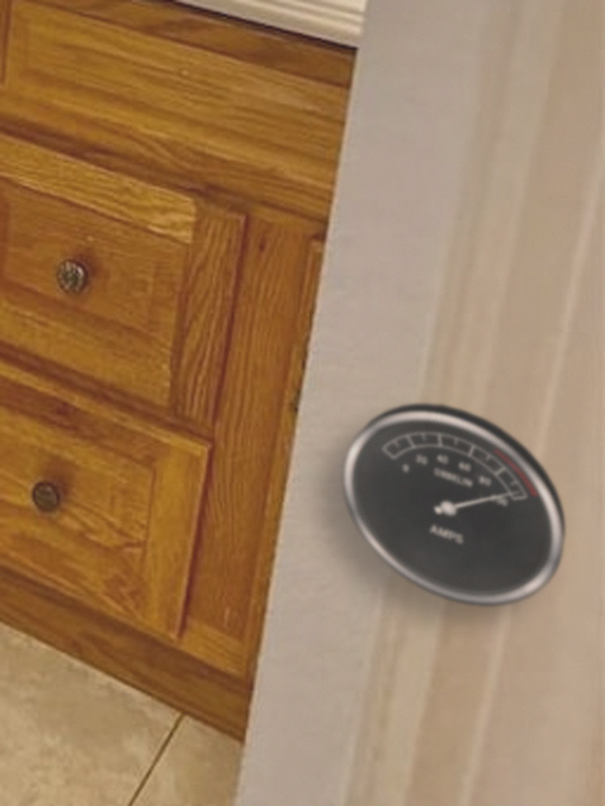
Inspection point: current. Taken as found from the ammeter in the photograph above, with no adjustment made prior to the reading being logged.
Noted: 95 A
